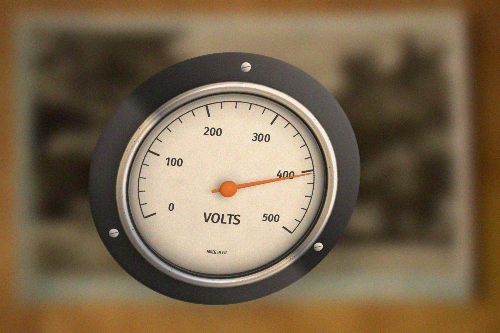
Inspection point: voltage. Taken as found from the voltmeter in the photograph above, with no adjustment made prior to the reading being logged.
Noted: 400 V
